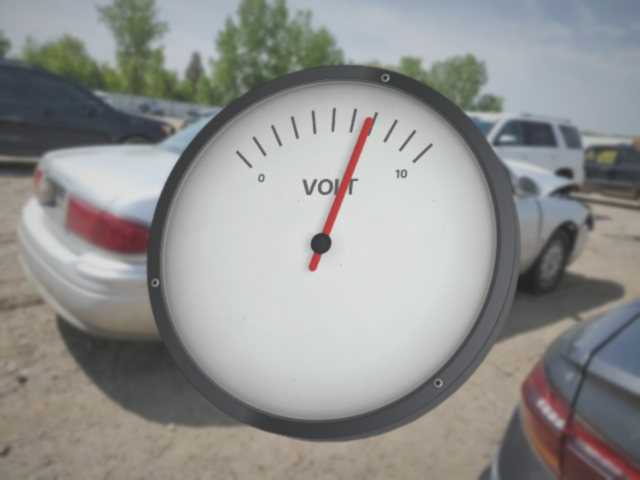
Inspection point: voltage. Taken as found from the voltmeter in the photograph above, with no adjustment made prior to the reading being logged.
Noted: 7 V
